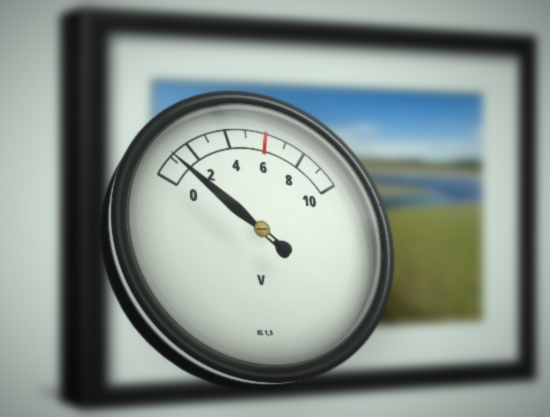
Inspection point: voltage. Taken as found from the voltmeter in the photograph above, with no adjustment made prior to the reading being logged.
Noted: 1 V
